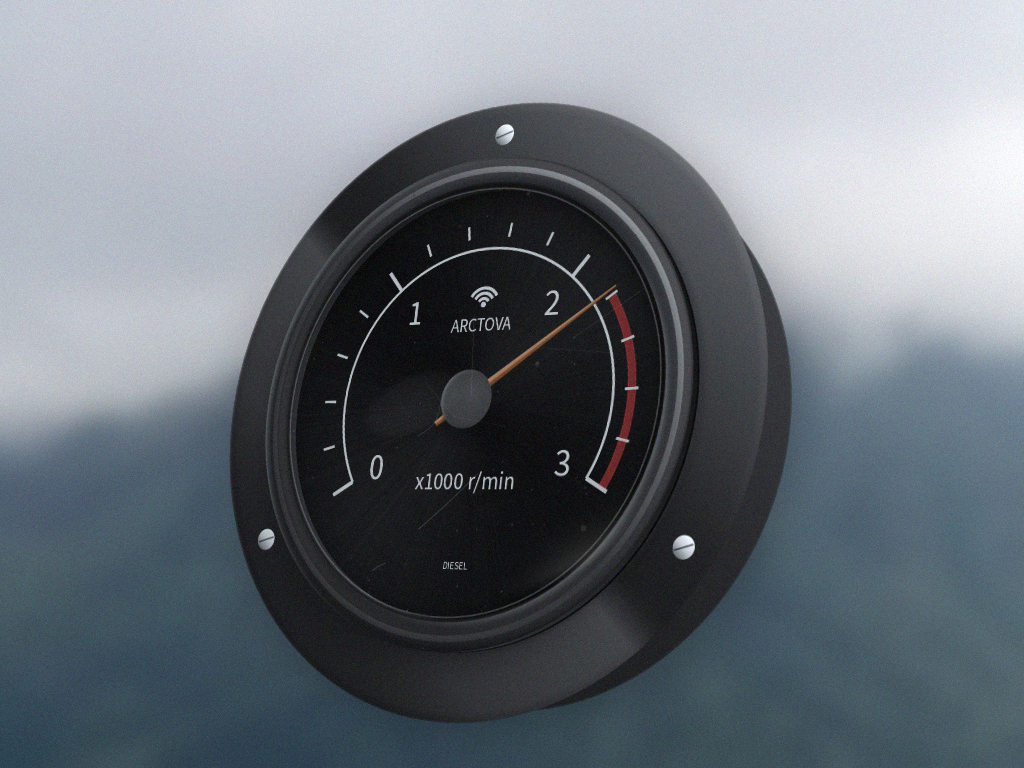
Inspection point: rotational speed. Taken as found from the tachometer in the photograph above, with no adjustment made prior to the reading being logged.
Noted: 2200 rpm
